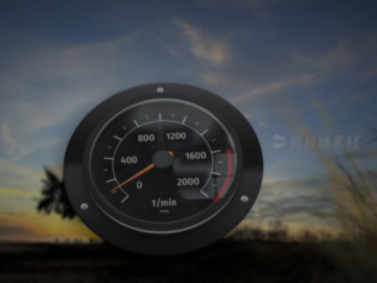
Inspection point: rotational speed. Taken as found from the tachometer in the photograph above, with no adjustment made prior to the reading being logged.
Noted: 100 rpm
